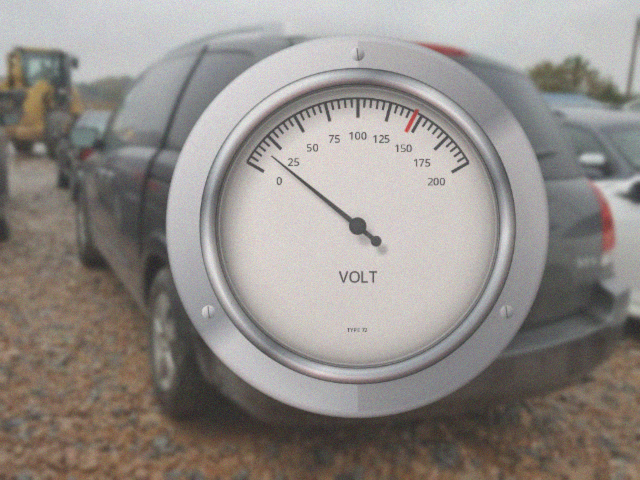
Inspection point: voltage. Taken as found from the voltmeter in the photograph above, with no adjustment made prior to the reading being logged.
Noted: 15 V
